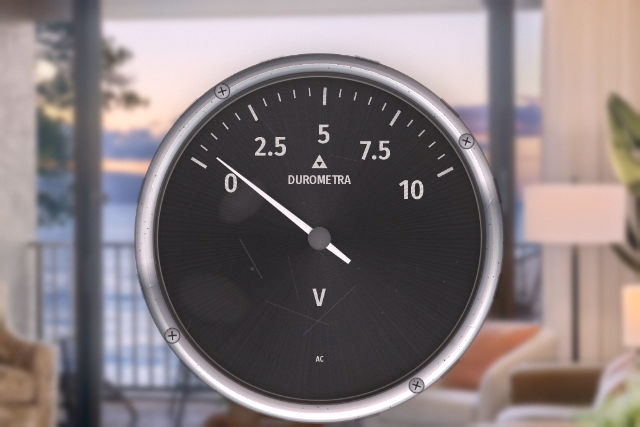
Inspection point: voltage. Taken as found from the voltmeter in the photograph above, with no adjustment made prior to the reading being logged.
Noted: 0.5 V
